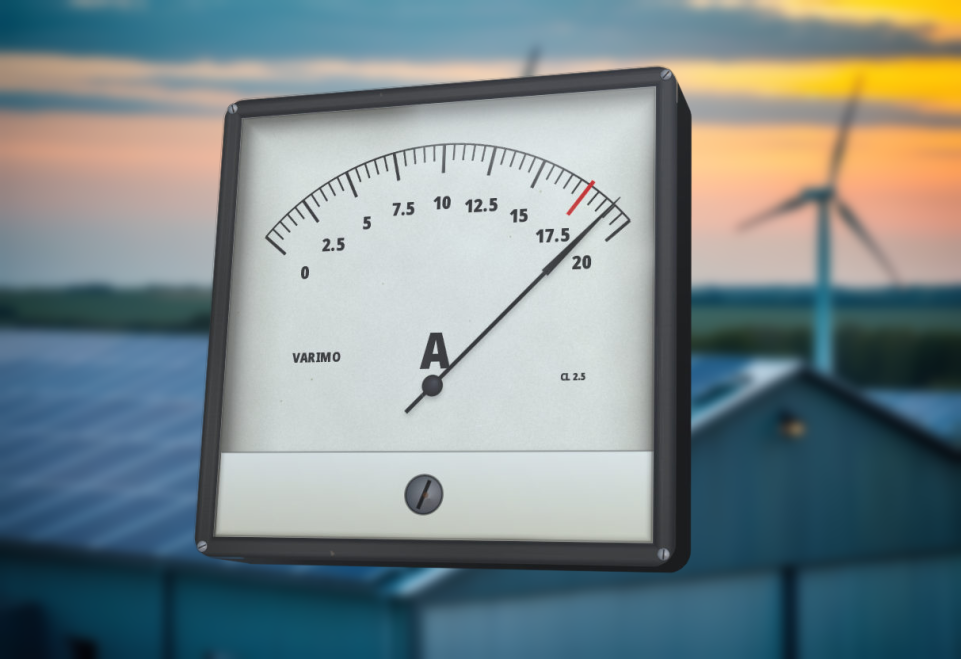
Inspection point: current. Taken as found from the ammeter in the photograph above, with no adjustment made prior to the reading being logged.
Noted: 19 A
